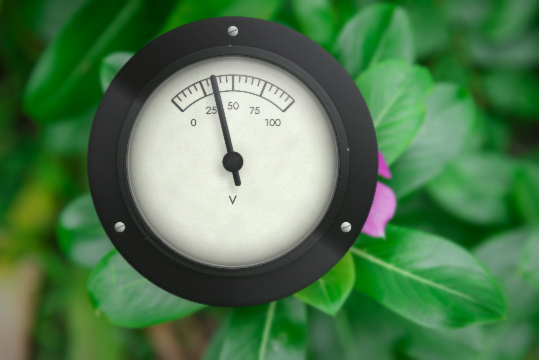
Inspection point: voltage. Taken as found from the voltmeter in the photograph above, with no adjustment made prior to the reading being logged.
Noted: 35 V
